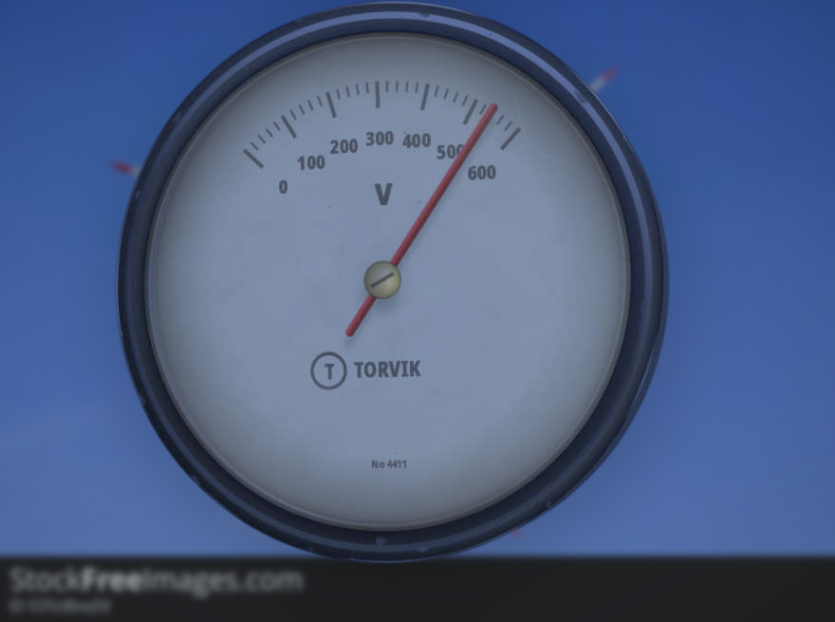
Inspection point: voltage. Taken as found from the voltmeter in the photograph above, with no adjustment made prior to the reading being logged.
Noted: 540 V
